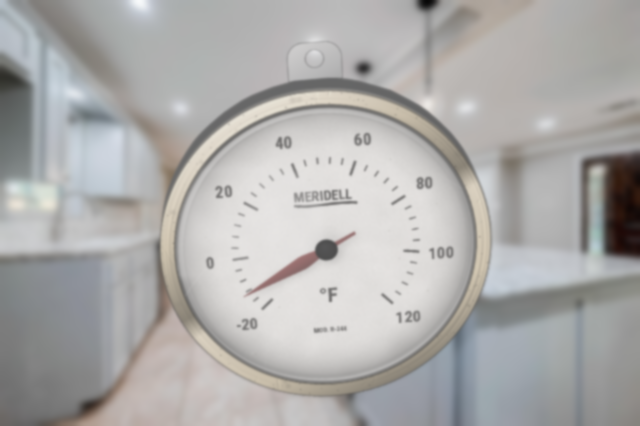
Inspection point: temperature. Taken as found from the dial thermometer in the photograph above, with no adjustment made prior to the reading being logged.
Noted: -12 °F
